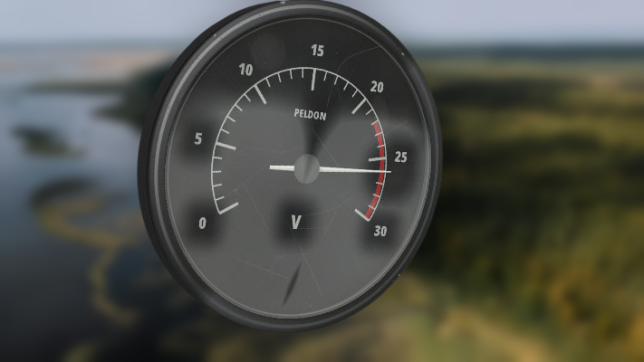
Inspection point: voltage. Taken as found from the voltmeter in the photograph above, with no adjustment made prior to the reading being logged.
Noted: 26 V
